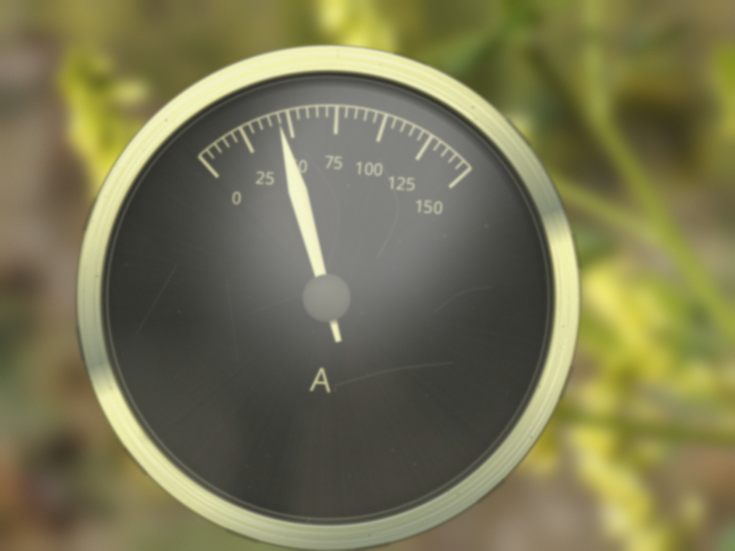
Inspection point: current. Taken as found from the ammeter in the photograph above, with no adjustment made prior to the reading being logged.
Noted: 45 A
